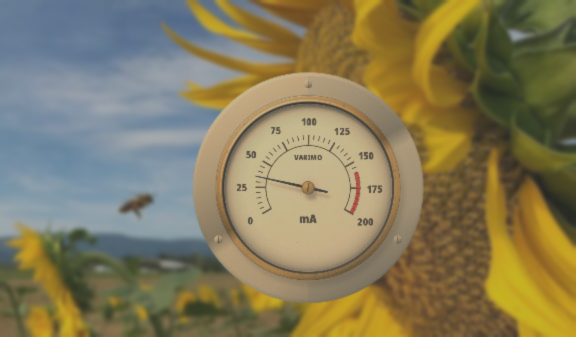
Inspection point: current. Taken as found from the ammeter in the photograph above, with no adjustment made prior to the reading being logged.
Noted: 35 mA
